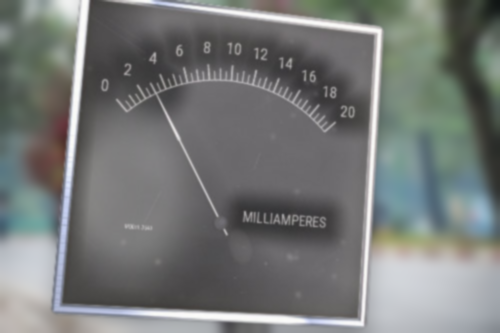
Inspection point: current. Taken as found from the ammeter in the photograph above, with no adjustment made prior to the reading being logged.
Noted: 3 mA
